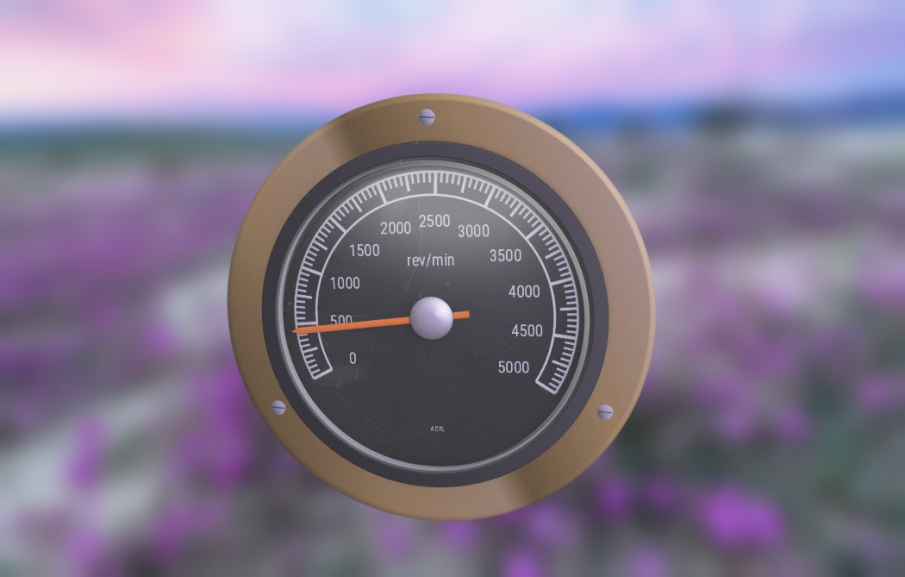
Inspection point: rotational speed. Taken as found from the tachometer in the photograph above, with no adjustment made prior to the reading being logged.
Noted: 450 rpm
